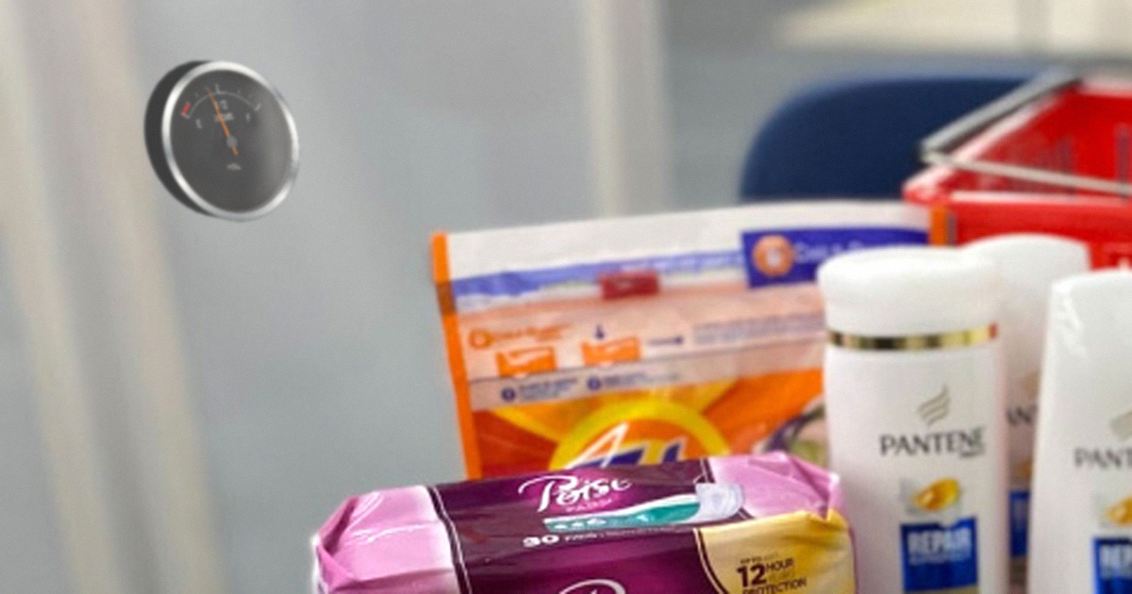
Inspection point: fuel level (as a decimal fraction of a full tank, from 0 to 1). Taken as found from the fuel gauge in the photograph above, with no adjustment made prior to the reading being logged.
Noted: 0.375
